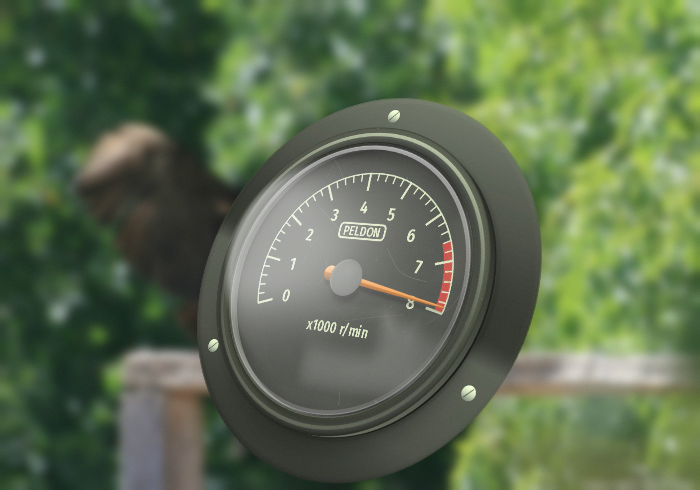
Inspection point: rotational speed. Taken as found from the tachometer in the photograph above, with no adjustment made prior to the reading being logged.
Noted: 7900 rpm
